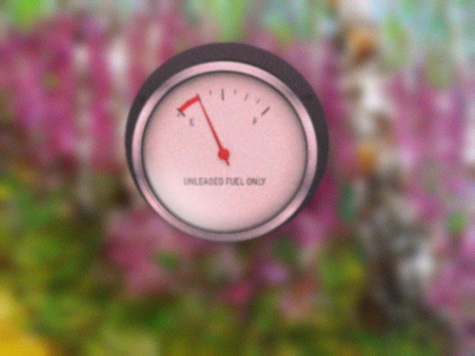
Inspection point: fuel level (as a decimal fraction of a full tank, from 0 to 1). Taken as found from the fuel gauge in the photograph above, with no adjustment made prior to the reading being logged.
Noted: 0.25
